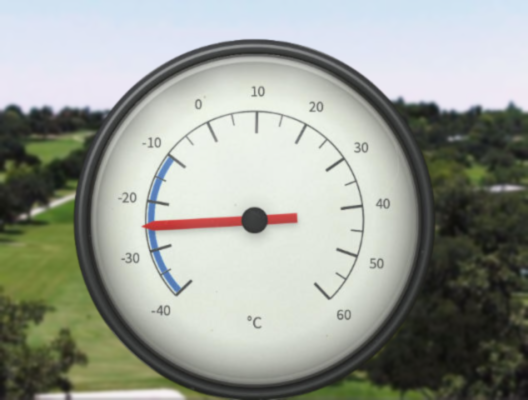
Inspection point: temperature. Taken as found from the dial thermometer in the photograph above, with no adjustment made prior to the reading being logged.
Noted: -25 °C
